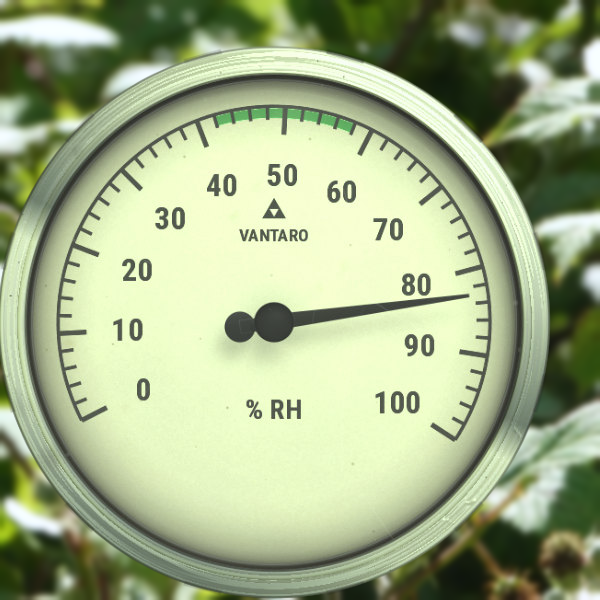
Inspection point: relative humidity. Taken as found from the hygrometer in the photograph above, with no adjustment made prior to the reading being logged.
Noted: 83 %
